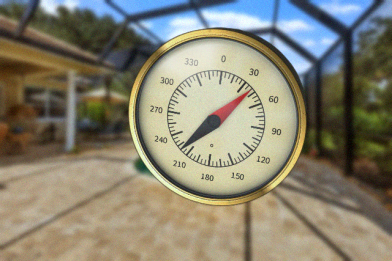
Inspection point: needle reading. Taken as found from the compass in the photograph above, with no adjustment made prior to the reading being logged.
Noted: 40 °
